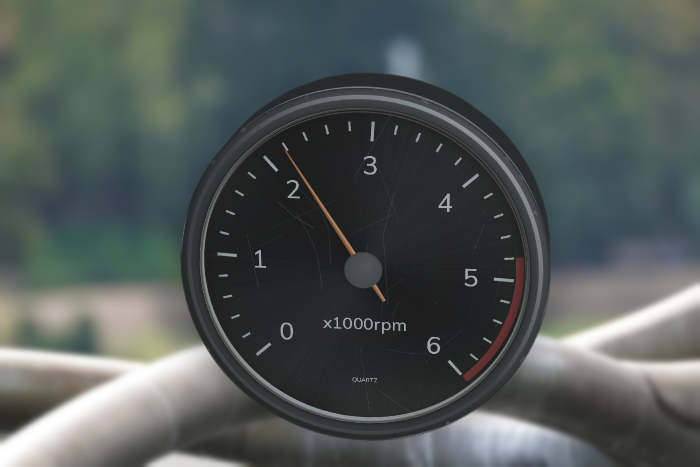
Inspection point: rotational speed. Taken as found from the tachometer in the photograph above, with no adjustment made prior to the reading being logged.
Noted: 2200 rpm
